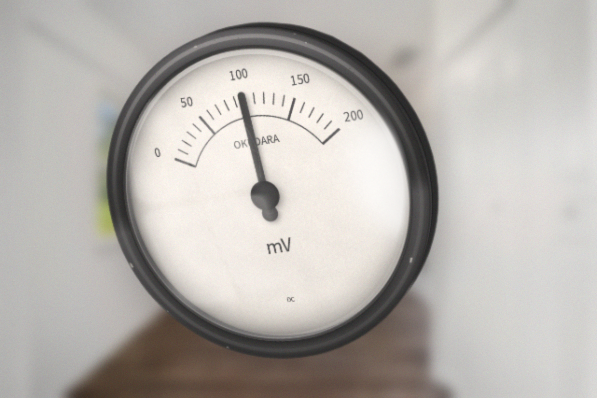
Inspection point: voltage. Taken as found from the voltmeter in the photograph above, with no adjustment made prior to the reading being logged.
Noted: 100 mV
